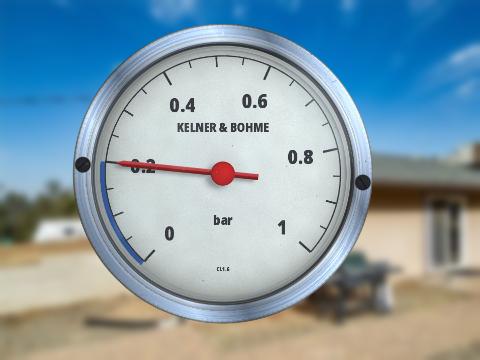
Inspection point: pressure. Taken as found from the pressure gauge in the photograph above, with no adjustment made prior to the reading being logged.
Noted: 0.2 bar
